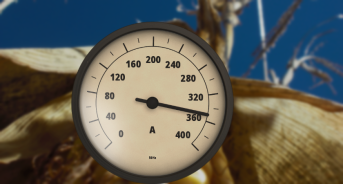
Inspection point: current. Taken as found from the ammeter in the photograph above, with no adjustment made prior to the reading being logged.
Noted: 350 A
